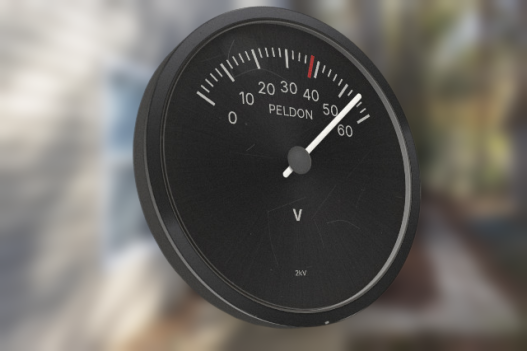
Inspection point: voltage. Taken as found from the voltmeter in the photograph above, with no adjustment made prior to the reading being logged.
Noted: 54 V
